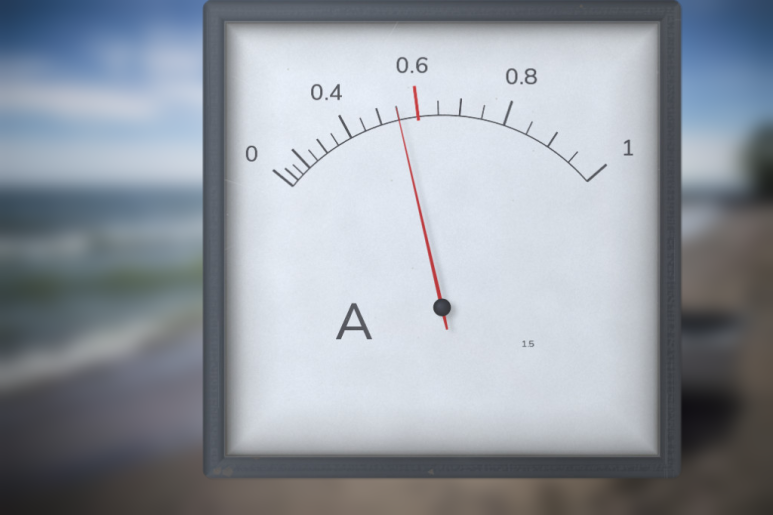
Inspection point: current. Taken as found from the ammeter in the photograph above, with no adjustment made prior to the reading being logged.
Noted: 0.55 A
